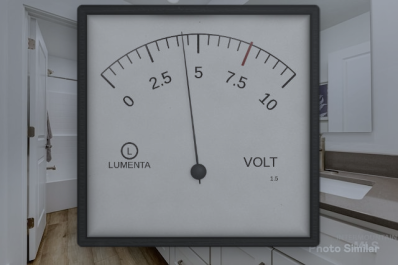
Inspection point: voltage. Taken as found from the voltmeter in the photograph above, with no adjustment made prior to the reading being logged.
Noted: 4.25 V
